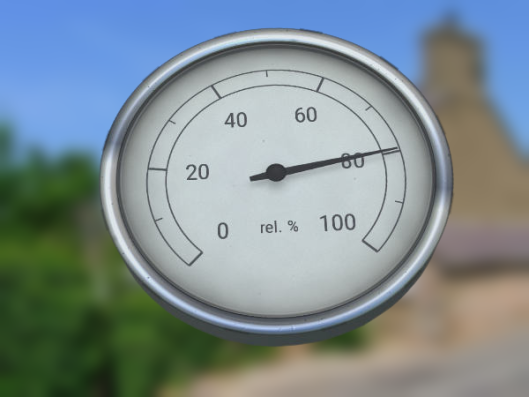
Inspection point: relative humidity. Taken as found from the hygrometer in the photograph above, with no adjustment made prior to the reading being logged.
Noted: 80 %
